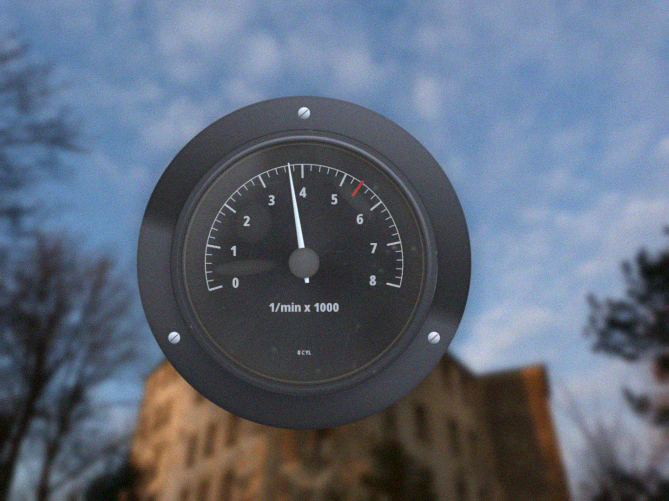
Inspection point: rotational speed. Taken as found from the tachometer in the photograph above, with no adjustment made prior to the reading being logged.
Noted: 3700 rpm
